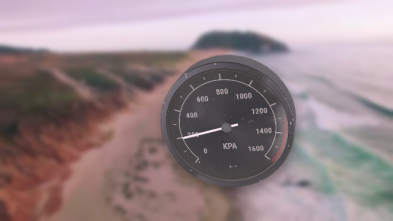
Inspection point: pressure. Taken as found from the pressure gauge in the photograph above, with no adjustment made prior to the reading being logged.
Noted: 200 kPa
